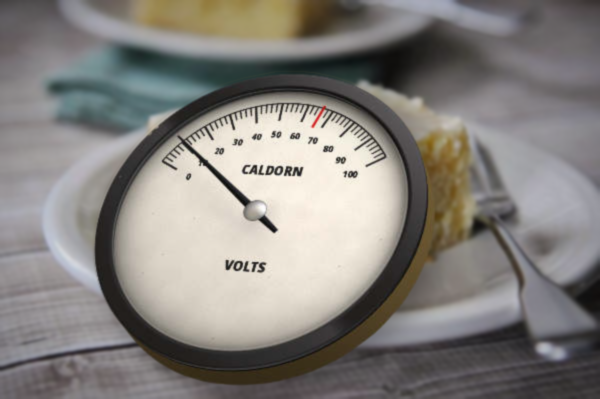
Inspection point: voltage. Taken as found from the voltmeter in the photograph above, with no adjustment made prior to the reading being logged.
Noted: 10 V
